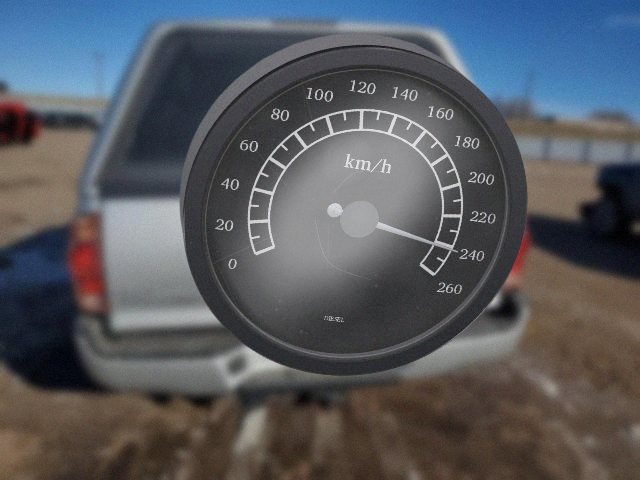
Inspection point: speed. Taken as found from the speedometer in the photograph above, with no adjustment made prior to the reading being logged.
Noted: 240 km/h
